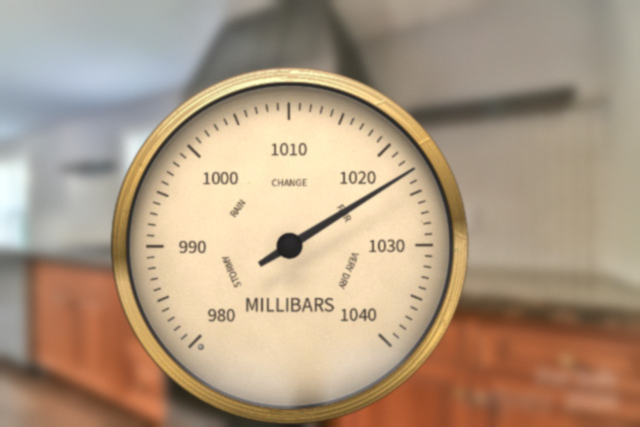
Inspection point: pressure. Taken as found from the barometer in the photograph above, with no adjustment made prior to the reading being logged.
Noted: 1023 mbar
